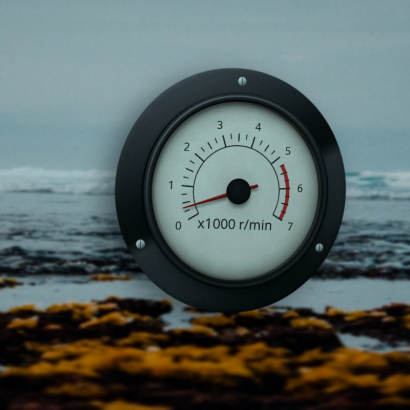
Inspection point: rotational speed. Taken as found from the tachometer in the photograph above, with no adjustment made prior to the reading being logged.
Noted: 375 rpm
